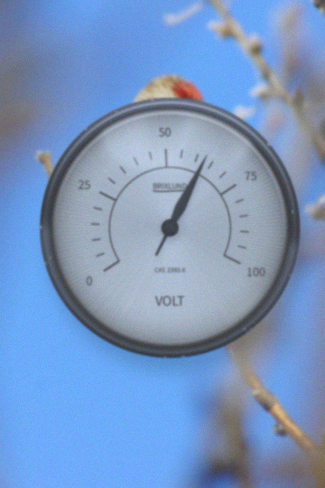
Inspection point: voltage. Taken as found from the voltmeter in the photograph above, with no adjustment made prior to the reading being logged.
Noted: 62.5 V
